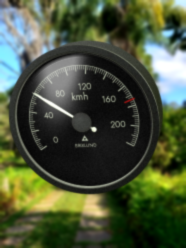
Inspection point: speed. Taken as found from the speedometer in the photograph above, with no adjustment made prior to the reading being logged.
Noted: 60 km/h
